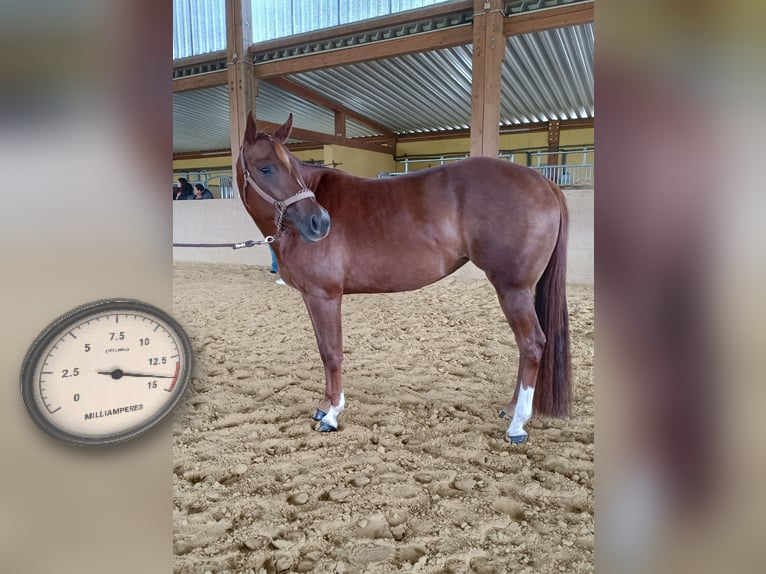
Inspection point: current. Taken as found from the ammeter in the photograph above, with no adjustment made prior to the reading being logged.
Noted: 14 mA
